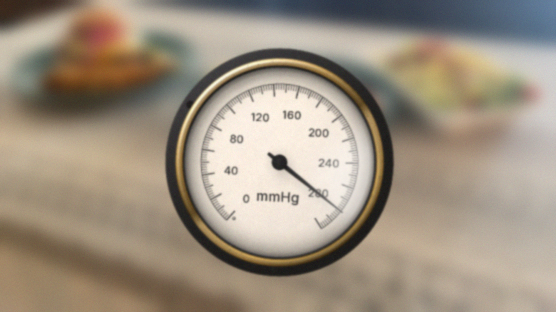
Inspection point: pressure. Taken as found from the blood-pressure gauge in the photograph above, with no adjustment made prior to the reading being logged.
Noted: 280 mmHg
